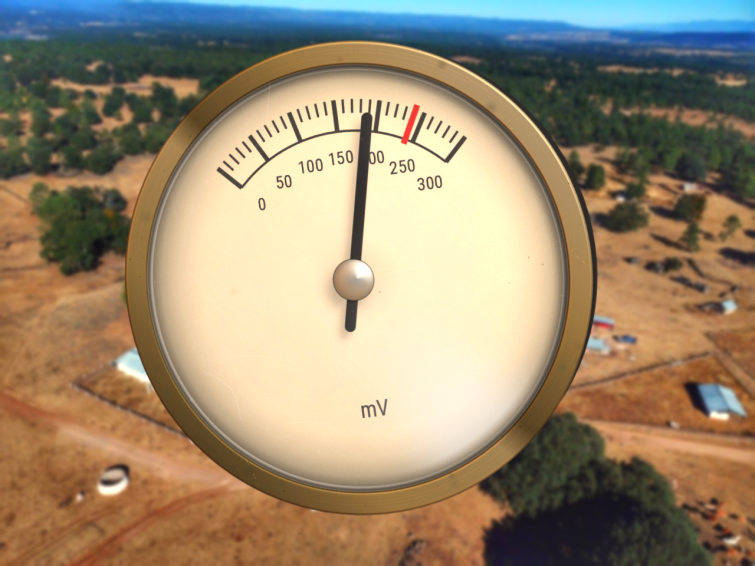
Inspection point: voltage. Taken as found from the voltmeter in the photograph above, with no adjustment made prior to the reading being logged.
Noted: 190 mV
